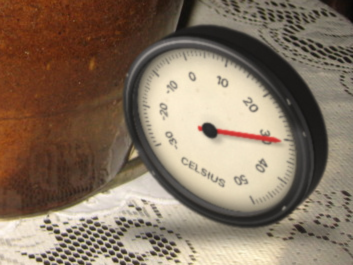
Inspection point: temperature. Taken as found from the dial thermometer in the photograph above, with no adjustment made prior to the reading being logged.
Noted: 30 °C
